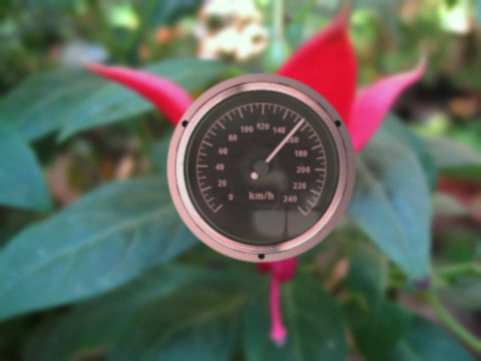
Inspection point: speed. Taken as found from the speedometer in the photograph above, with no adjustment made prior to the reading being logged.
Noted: 155 km/h
